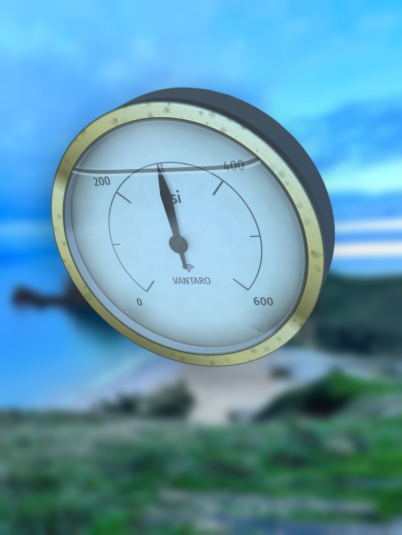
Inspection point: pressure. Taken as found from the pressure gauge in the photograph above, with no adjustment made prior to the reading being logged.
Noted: 300 psi
